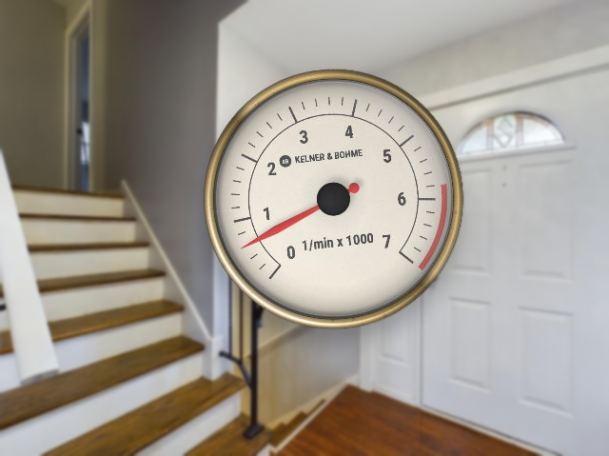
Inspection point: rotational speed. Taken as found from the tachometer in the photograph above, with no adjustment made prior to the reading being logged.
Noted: 600 rpm
